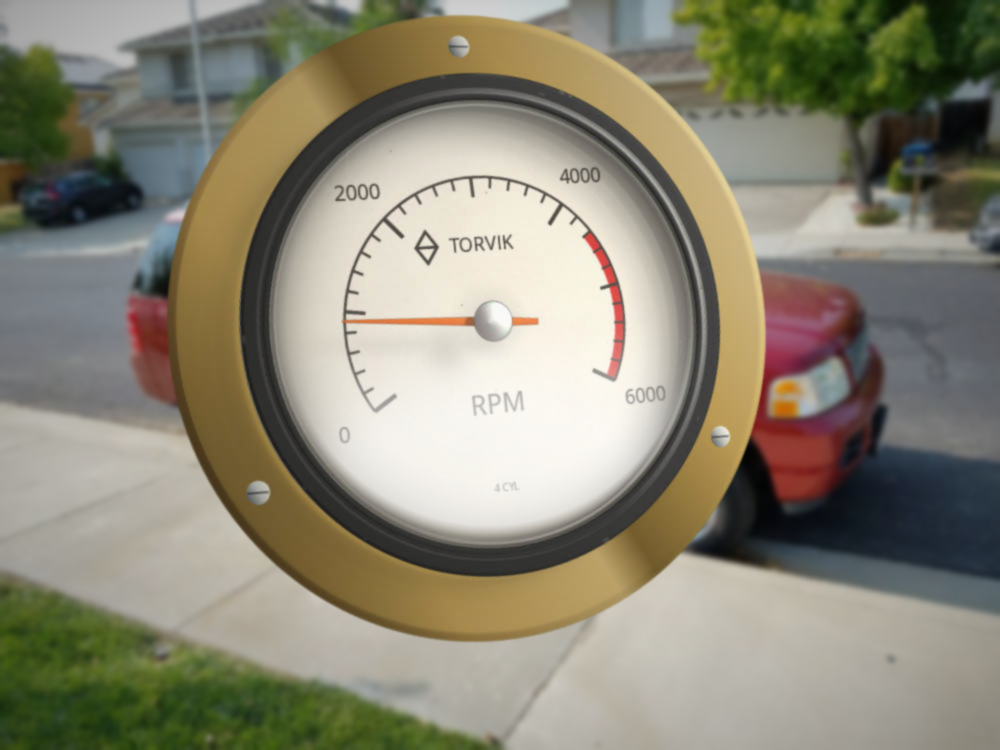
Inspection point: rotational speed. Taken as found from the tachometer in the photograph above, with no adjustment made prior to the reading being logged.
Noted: 900 rpm
